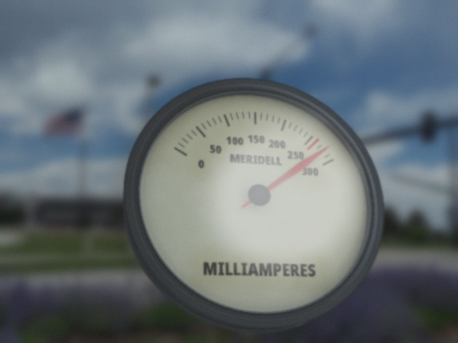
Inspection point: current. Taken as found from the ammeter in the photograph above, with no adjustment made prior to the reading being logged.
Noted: 280 mA
